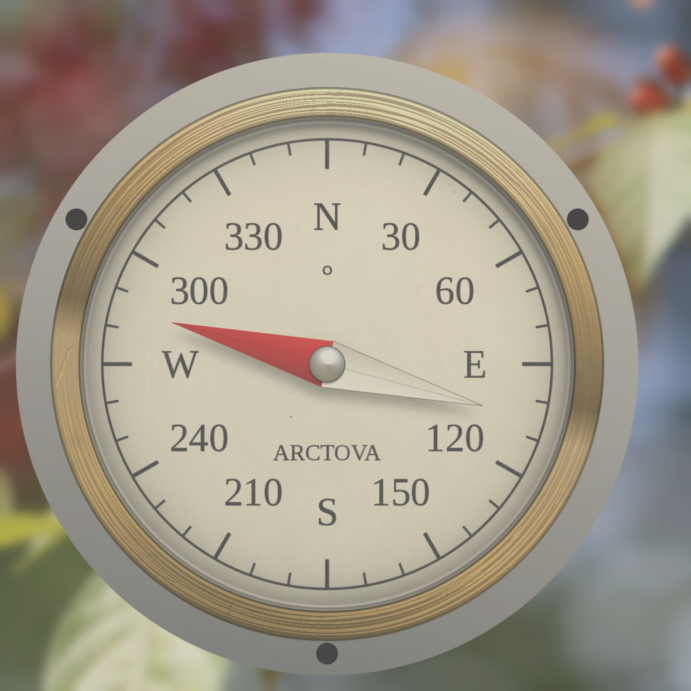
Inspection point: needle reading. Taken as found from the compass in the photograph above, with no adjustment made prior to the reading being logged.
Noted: 285 °
